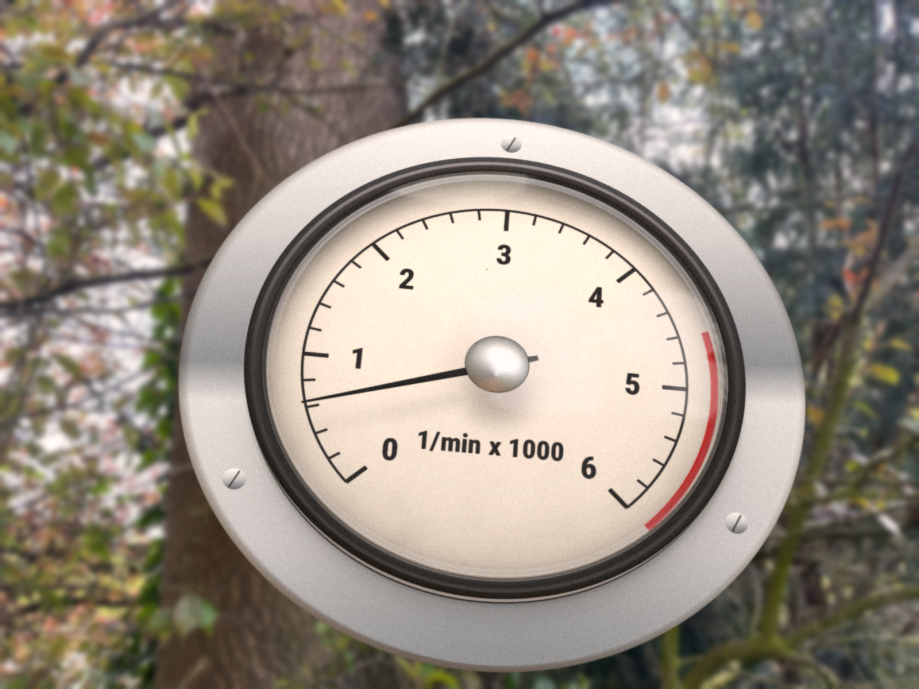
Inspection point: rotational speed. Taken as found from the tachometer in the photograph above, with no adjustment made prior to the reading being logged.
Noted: 600 rpm
